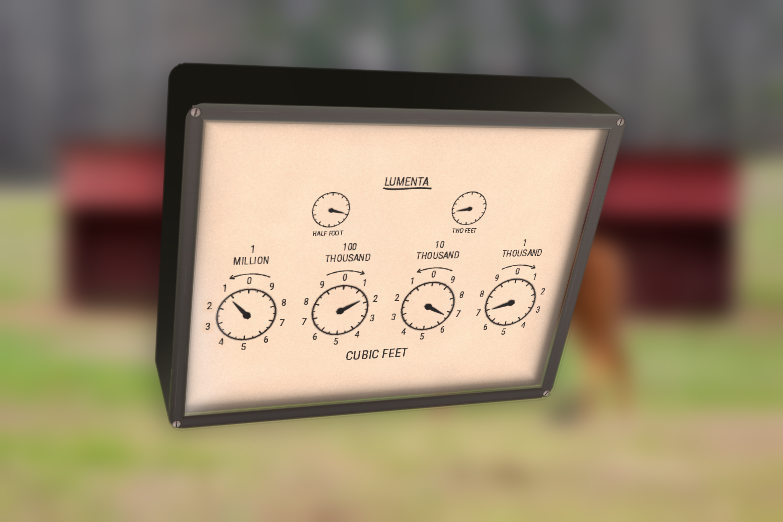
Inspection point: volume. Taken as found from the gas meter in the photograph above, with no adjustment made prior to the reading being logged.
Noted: 116700 ft³
